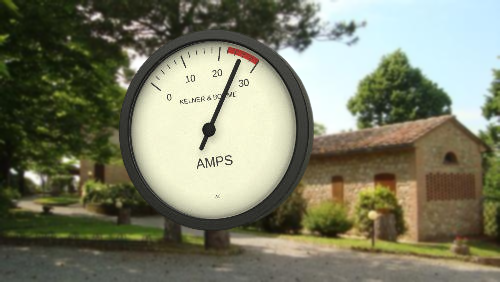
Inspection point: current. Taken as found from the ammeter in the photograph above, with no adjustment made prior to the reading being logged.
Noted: 26 A
